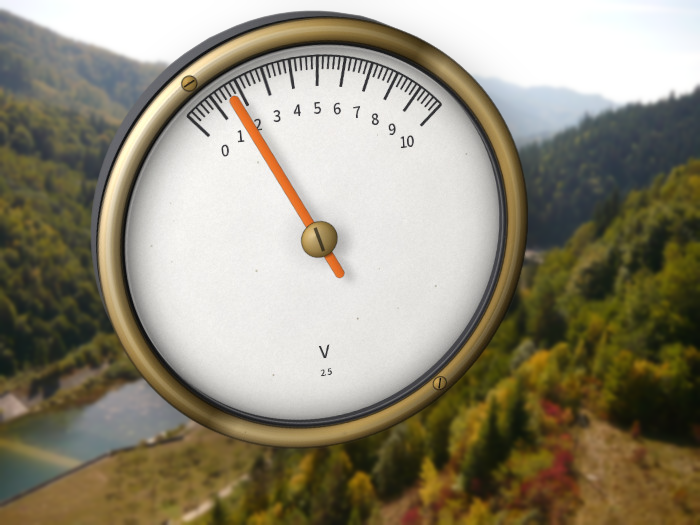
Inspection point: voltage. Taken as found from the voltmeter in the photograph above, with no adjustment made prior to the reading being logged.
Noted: 1.6 V
